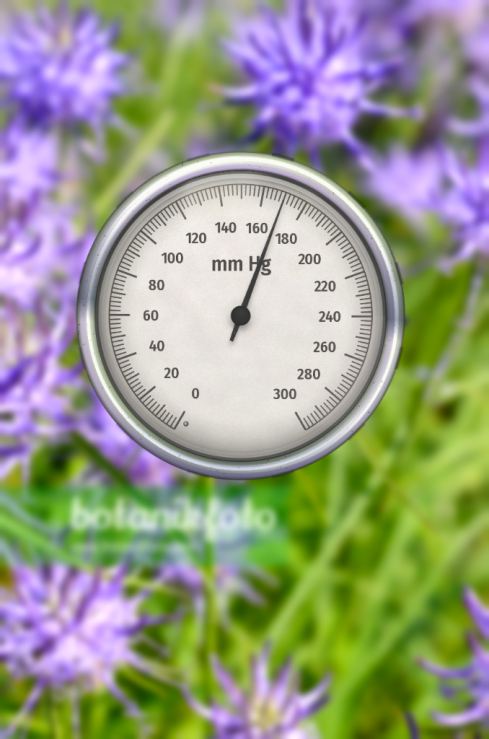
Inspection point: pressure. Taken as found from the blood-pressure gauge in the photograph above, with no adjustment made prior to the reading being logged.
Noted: 170 mmHg
